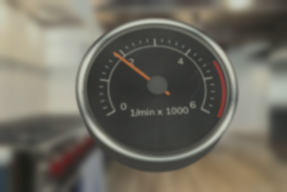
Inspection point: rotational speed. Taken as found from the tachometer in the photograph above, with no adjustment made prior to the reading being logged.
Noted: 1800 rpm
